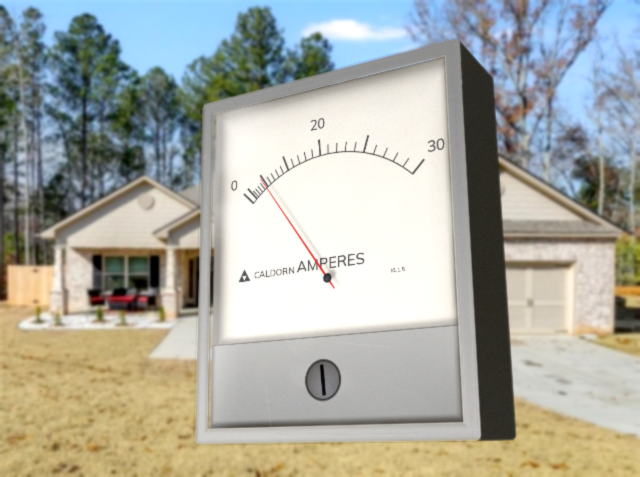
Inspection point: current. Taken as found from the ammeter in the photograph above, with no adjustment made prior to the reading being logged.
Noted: 10 A
